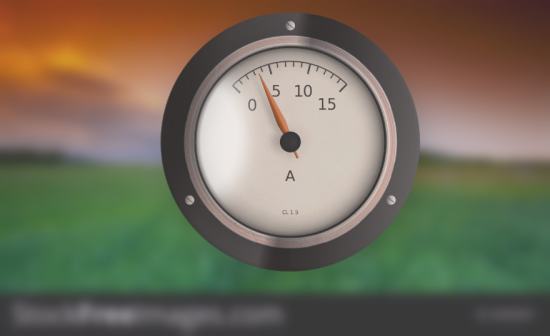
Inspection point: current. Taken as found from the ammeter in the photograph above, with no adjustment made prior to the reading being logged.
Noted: 3.5 A
